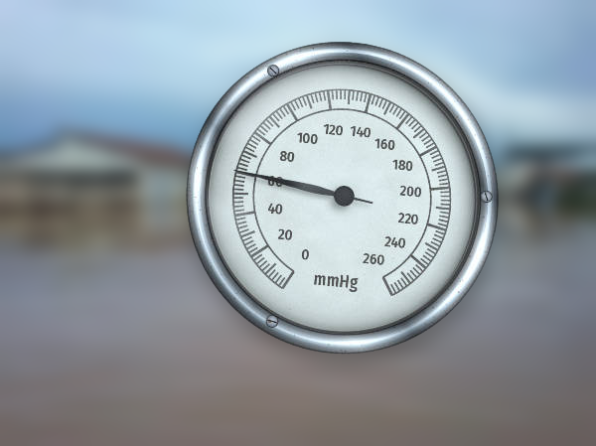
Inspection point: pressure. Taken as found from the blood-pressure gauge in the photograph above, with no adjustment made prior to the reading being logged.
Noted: 60 mmHg
